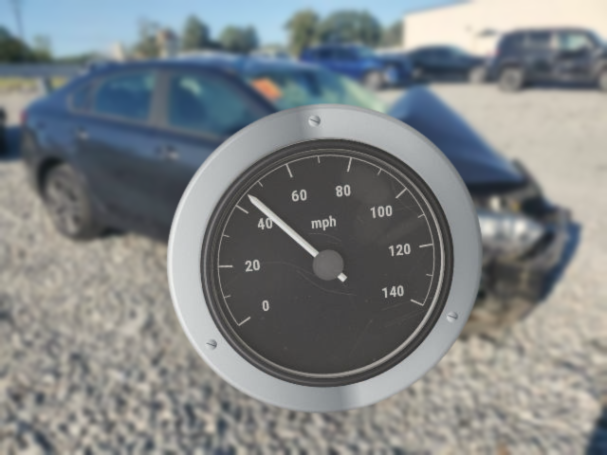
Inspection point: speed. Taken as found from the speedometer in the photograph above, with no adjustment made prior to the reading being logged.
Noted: 45 mph
